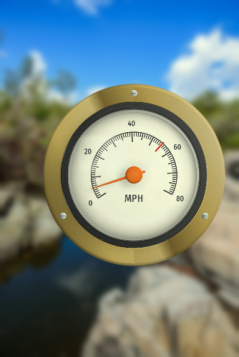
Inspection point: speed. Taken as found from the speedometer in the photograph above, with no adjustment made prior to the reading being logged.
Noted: 5 mph
